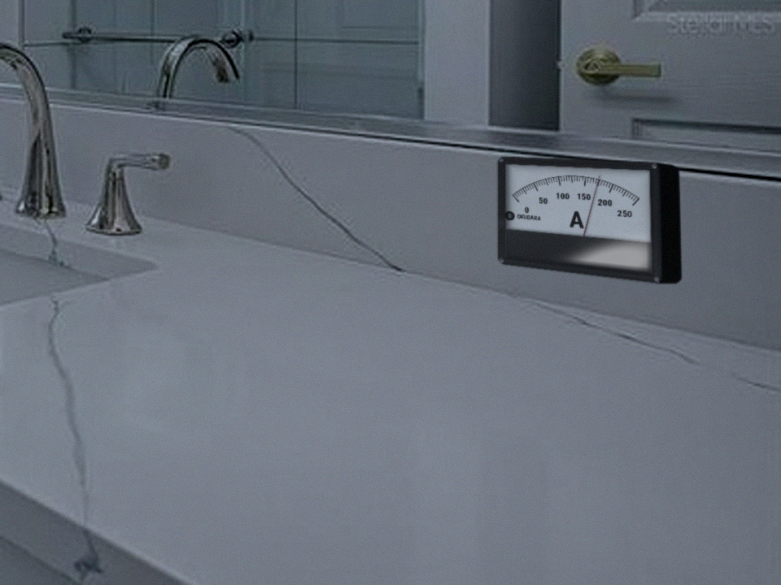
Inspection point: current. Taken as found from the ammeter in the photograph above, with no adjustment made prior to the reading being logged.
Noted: 175 A
